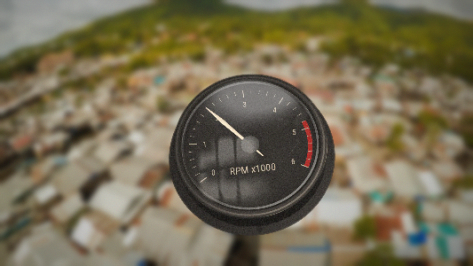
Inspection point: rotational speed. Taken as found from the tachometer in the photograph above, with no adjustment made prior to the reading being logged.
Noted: 2000 rpm
